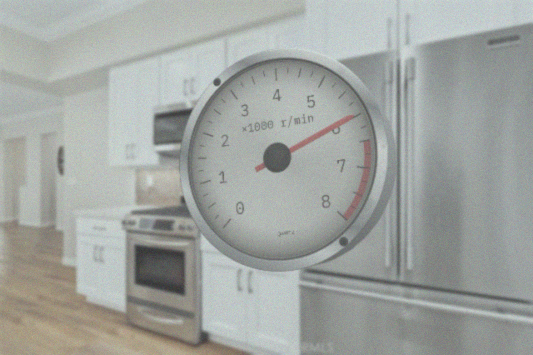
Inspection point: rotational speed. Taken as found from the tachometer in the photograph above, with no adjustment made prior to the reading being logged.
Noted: 6000 rpm
